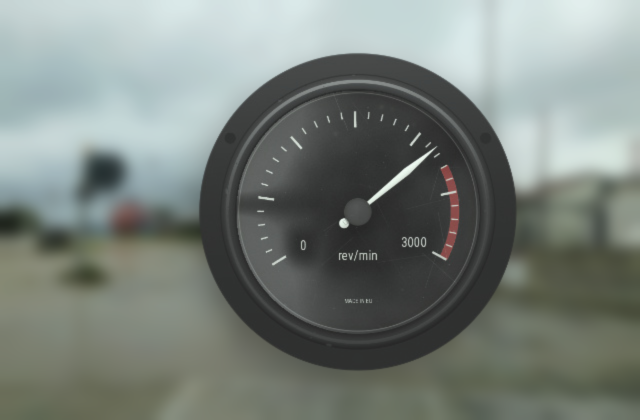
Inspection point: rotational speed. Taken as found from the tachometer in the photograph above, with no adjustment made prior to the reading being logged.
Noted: 2150 rpm
